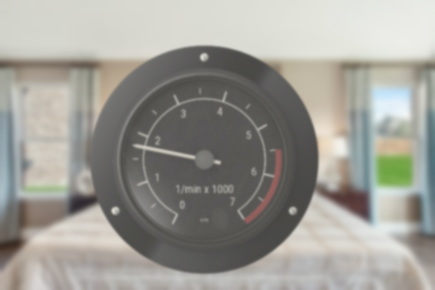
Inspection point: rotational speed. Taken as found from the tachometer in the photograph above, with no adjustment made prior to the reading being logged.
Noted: 1750 rpm
